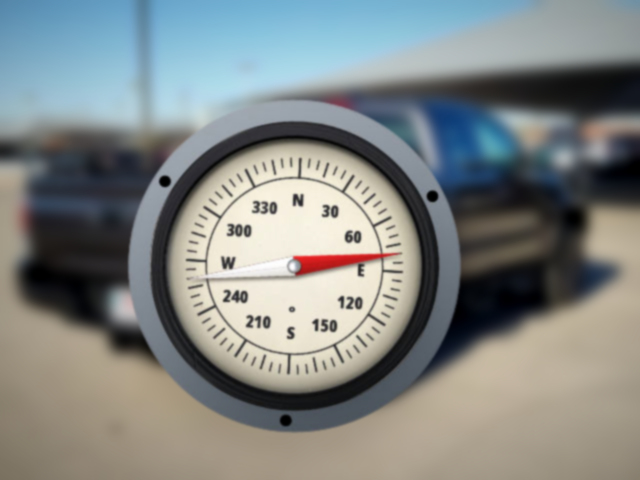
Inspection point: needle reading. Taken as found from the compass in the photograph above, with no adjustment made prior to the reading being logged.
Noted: 80 °
